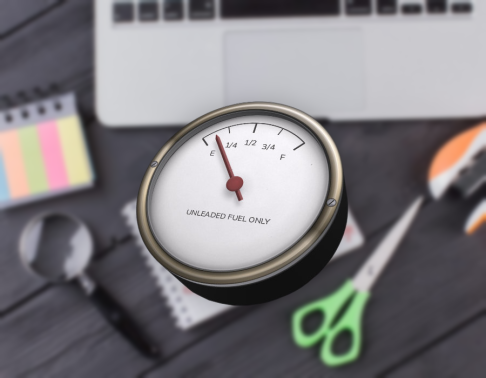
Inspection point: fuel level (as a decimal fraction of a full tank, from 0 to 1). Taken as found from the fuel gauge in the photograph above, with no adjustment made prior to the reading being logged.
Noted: 0.125
